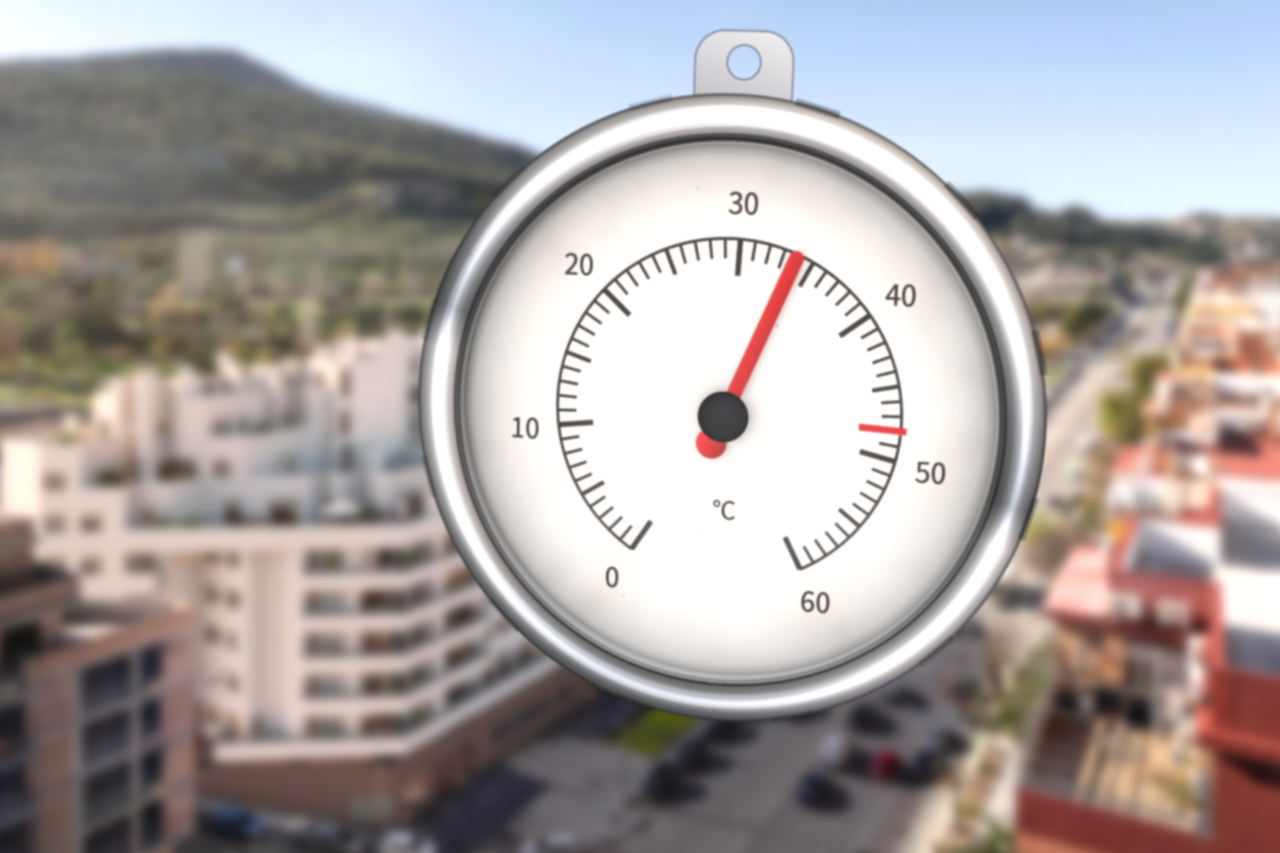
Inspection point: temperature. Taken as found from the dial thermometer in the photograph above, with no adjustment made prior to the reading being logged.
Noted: 34 °C
